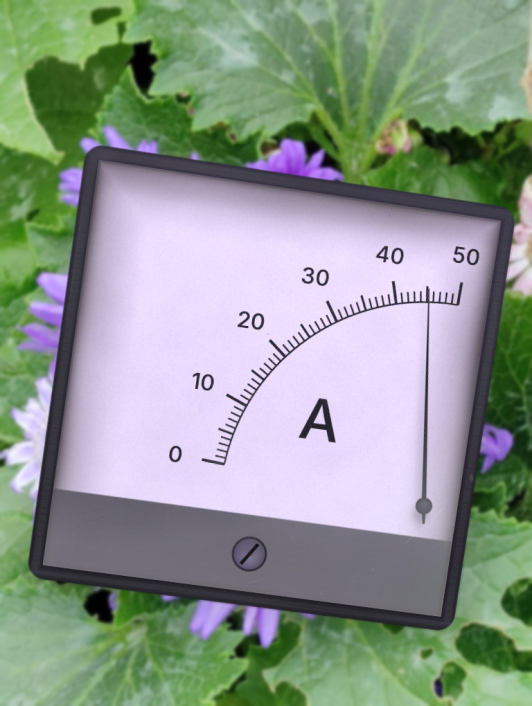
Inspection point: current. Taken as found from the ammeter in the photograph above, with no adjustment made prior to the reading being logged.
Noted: 45 A
